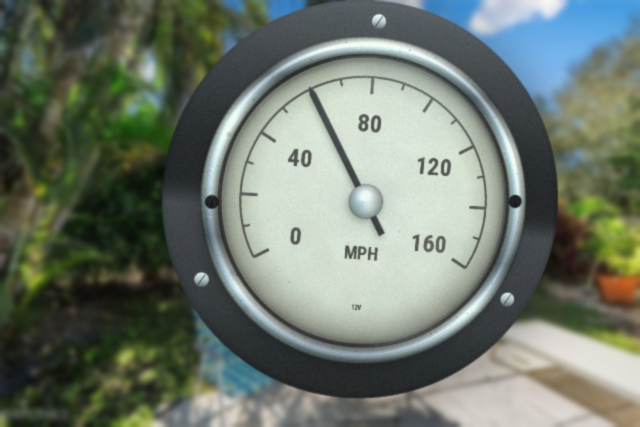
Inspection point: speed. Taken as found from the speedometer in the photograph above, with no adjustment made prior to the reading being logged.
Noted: 60 mph
